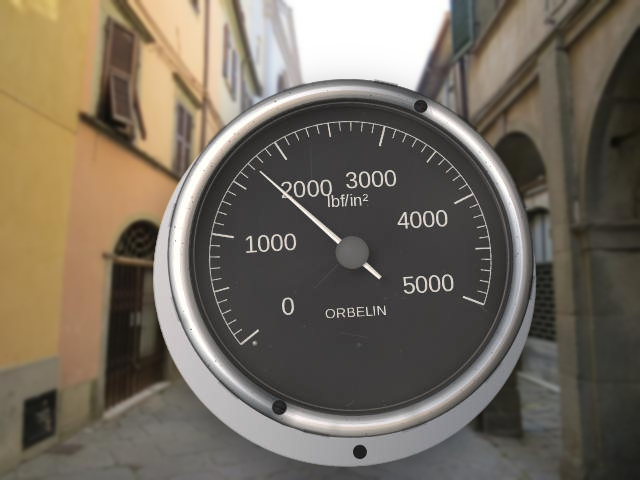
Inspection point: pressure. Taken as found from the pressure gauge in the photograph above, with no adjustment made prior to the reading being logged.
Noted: 1700 psi
